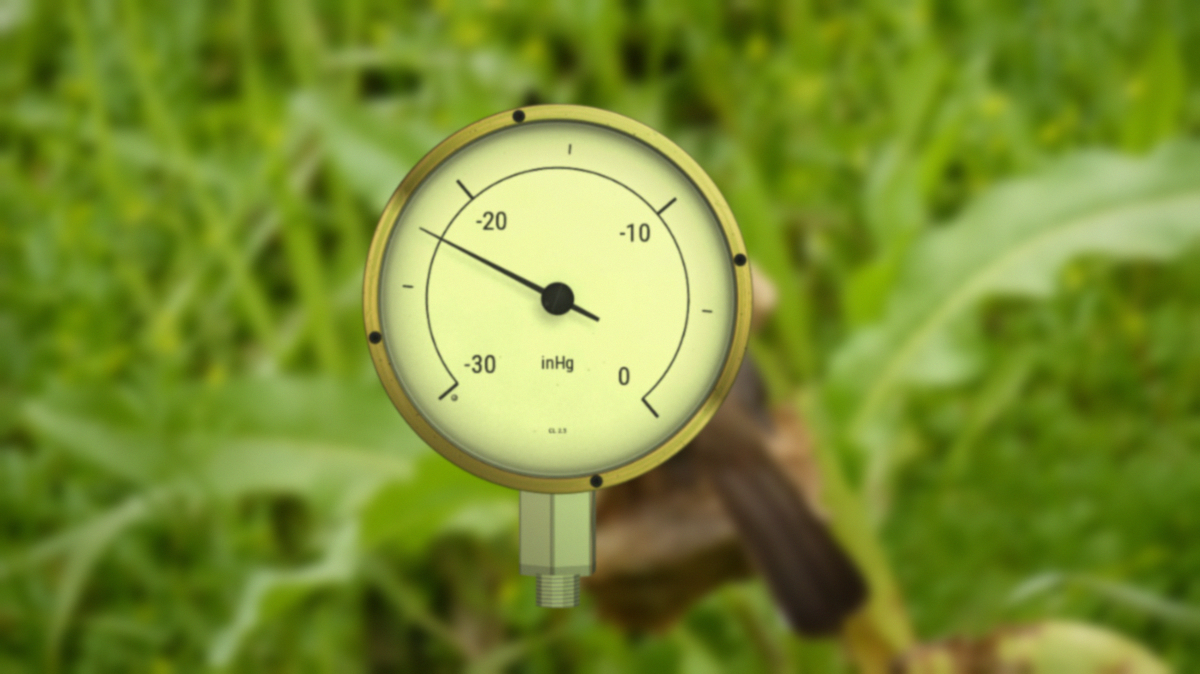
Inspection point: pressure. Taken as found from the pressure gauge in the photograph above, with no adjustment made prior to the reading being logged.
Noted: -22.5 inHg
